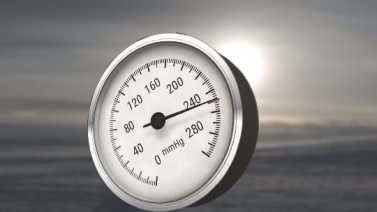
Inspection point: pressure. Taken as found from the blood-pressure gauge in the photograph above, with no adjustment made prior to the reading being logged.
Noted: 250 mmHg
